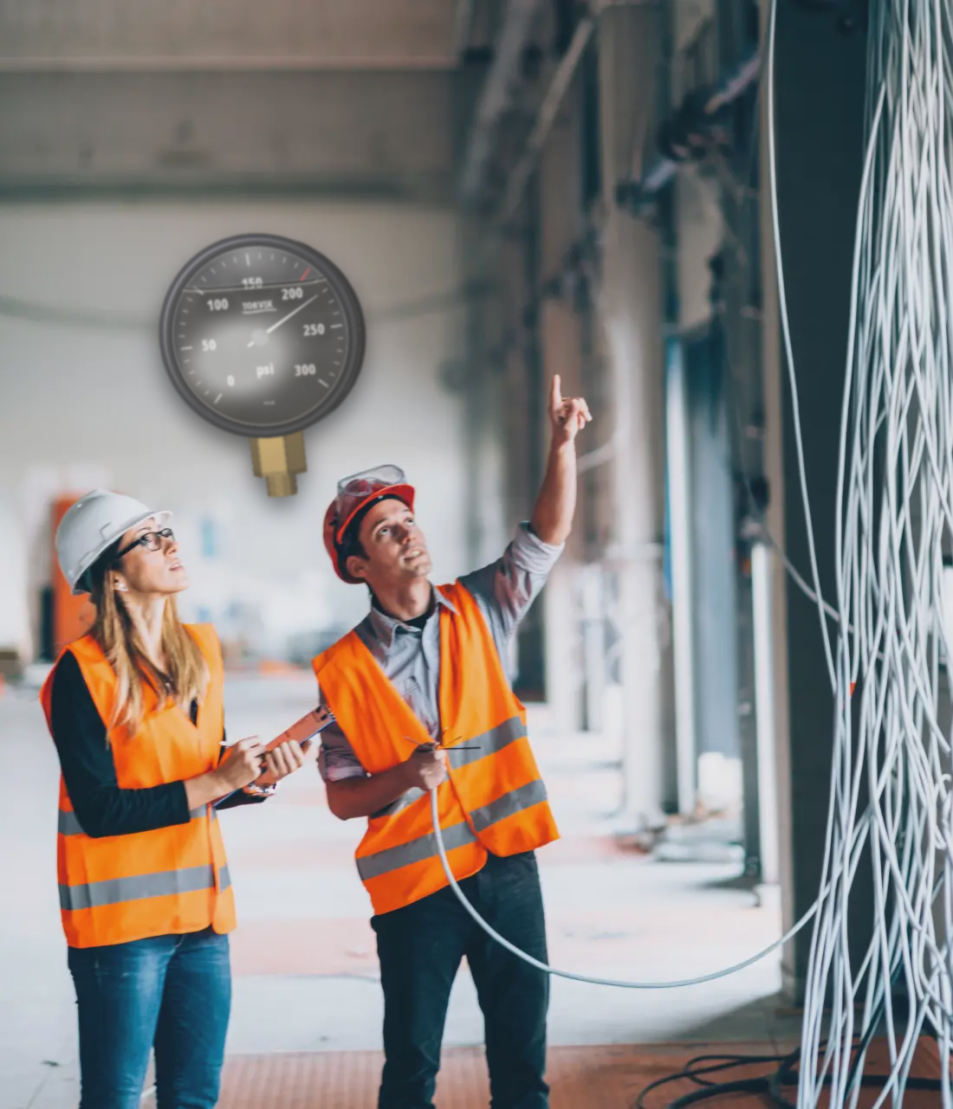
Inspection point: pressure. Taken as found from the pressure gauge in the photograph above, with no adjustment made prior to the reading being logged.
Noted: 220 psi
